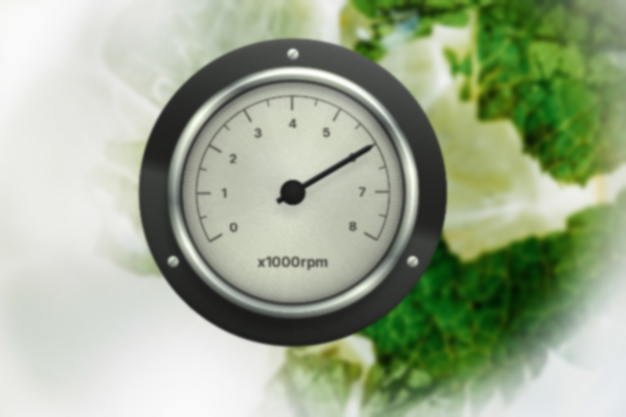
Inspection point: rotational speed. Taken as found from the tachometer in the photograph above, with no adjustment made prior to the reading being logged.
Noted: 6000 rpm
